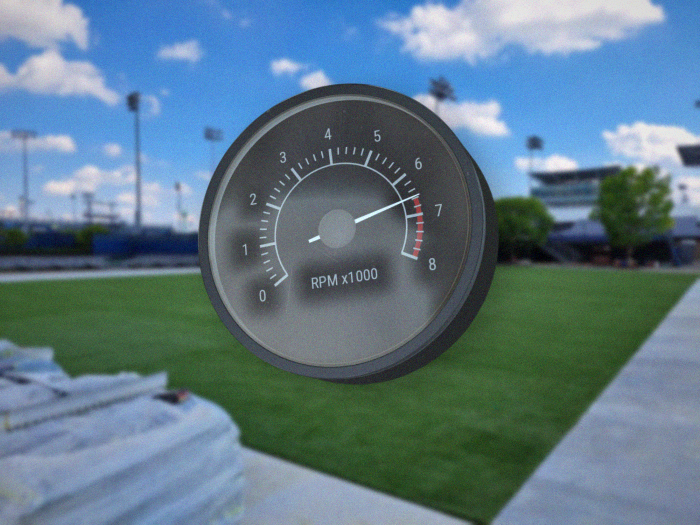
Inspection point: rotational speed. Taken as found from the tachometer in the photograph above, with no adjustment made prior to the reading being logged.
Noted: 6600 rpm
